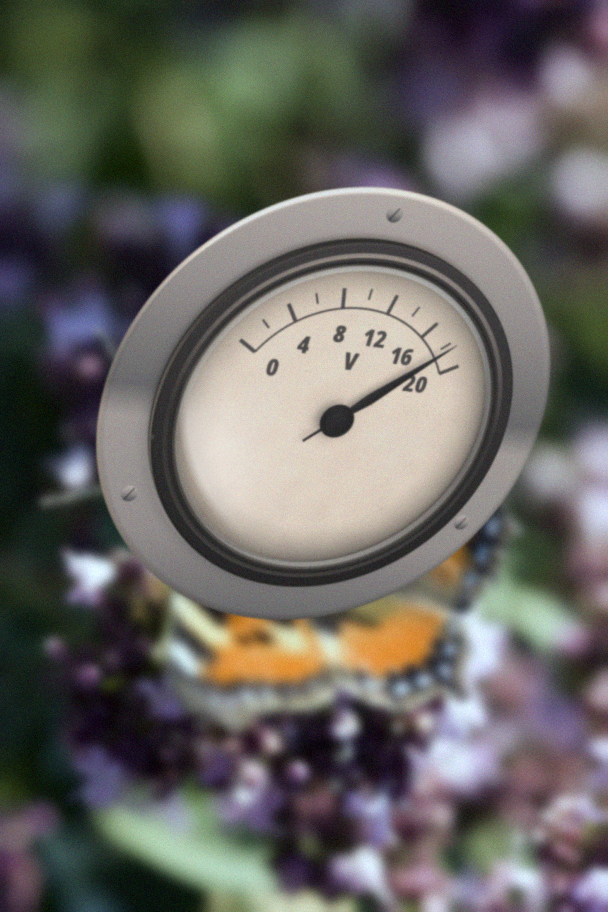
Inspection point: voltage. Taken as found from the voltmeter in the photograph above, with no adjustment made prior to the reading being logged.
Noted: 18 V
